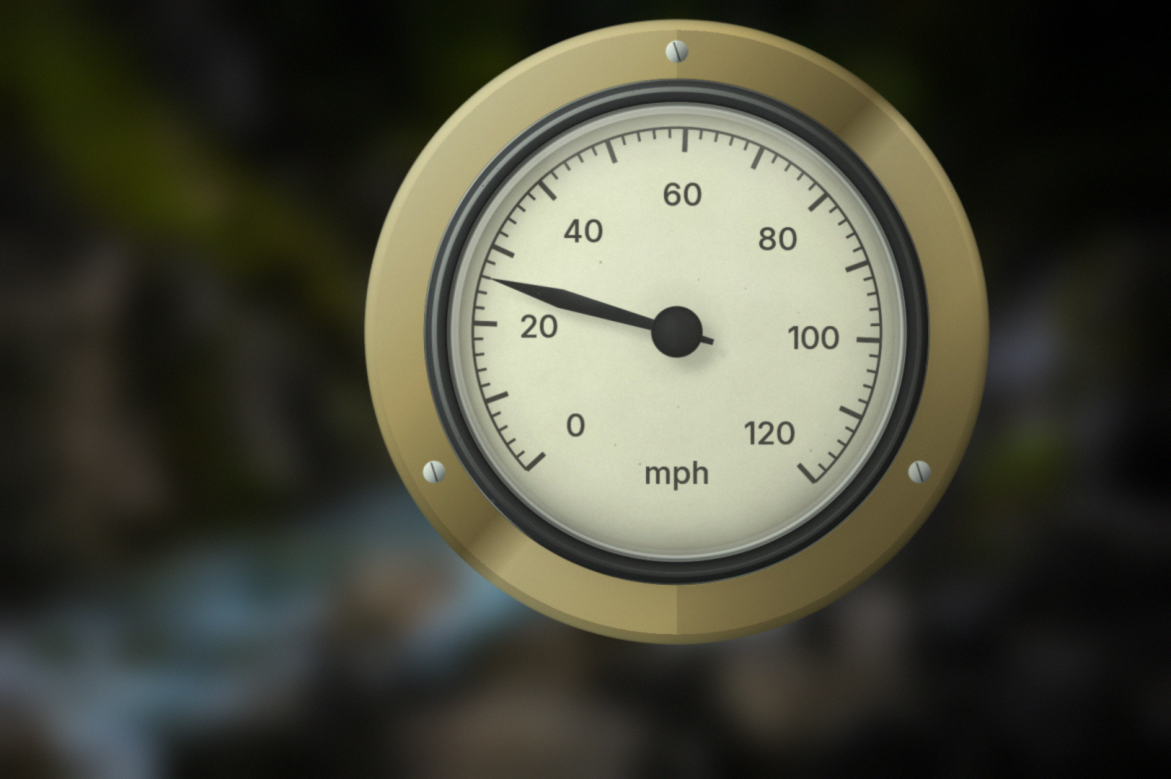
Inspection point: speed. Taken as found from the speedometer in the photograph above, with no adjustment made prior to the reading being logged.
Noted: 26 mph
